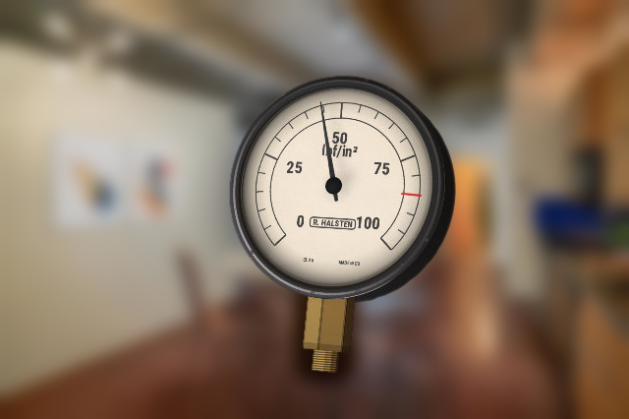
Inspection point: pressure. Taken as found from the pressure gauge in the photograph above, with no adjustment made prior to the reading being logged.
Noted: 45 psi
